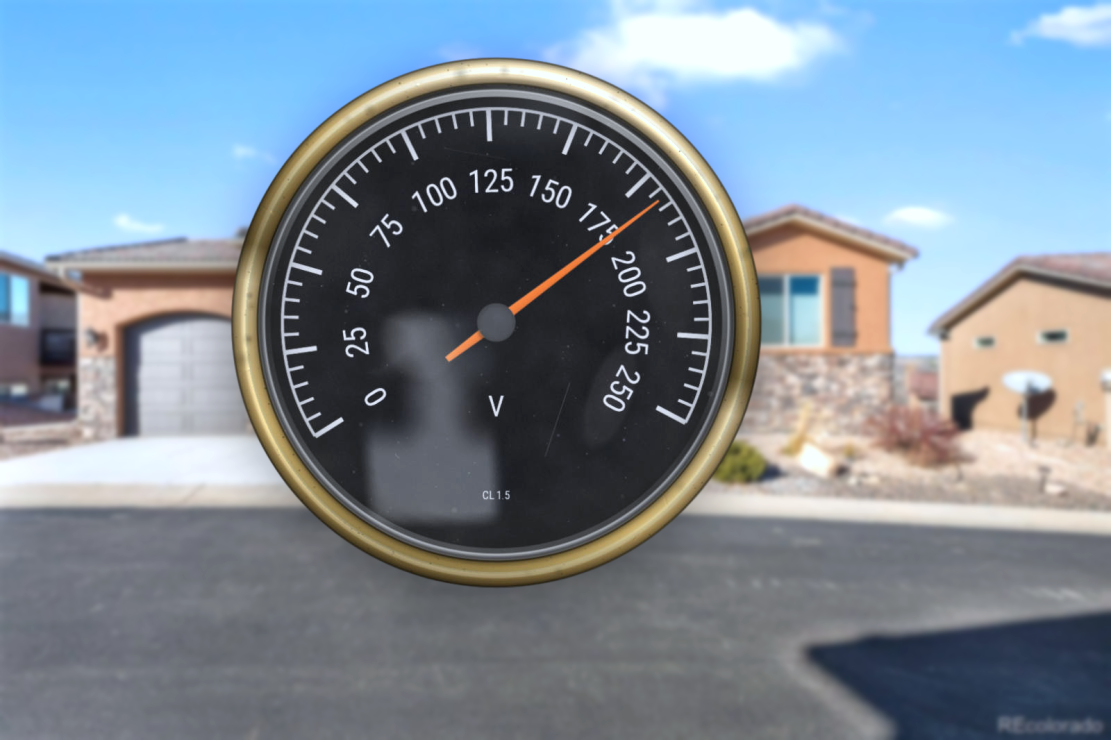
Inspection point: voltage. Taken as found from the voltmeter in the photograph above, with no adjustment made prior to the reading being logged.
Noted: 182.5 V
